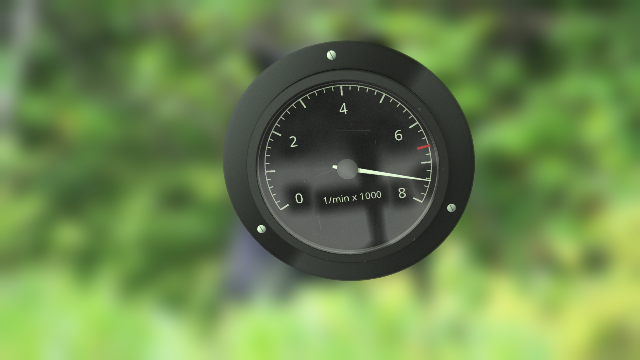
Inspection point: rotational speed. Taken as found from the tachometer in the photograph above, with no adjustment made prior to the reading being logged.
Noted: 7400 rpm
